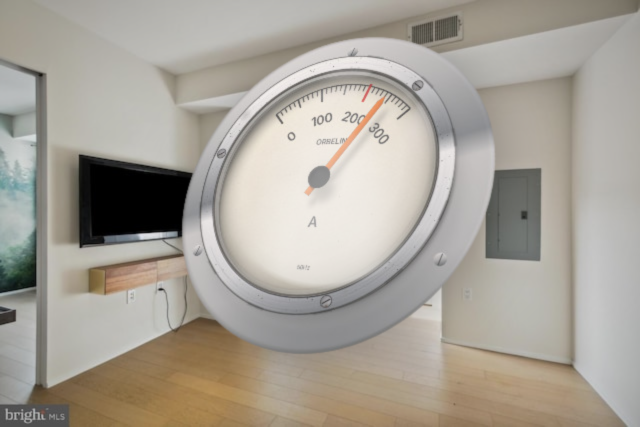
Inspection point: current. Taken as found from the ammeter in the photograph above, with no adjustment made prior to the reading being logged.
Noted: 250 A
